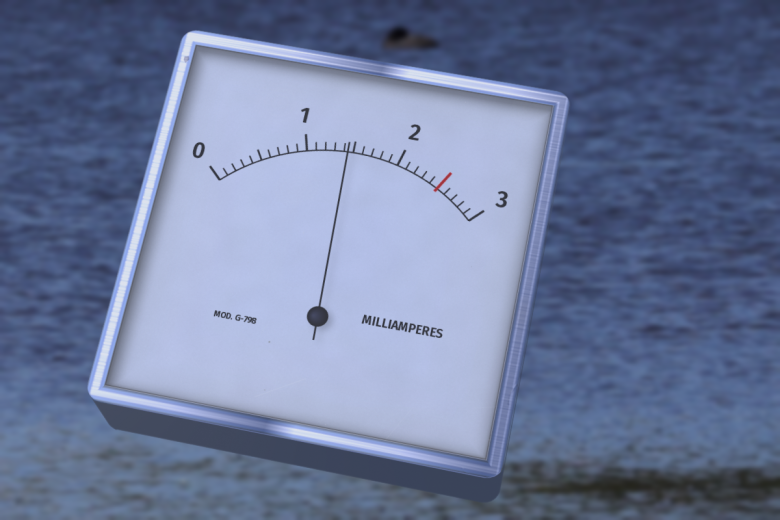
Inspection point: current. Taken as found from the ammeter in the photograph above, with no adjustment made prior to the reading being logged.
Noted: 1.45 mA
